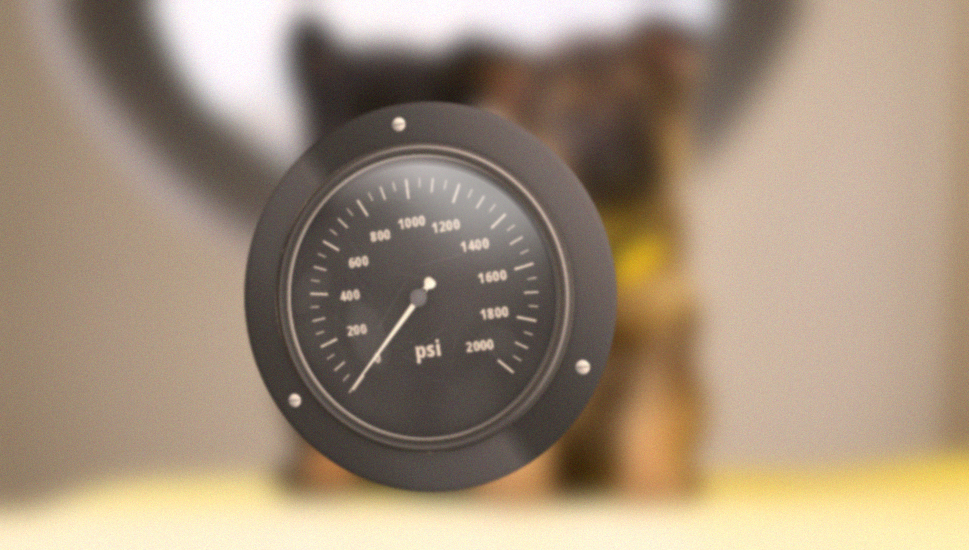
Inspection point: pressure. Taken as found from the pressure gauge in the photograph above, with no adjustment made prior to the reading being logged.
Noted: 0 psi
